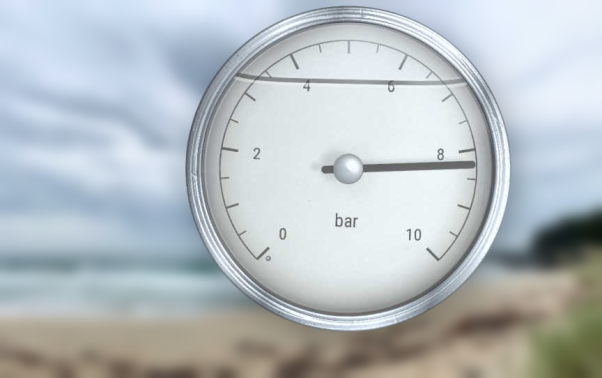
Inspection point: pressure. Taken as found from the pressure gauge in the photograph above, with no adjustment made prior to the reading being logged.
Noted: 8.25 bar
